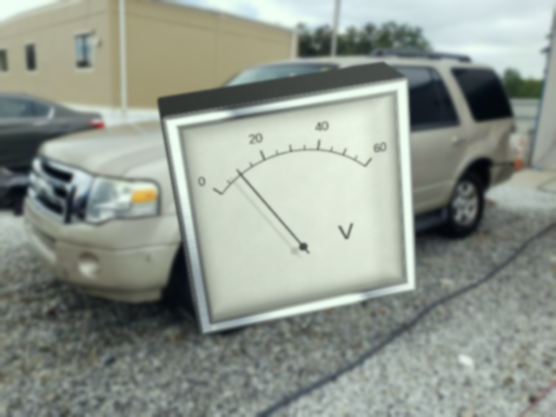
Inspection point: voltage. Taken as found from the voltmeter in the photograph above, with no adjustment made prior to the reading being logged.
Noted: 10 V
